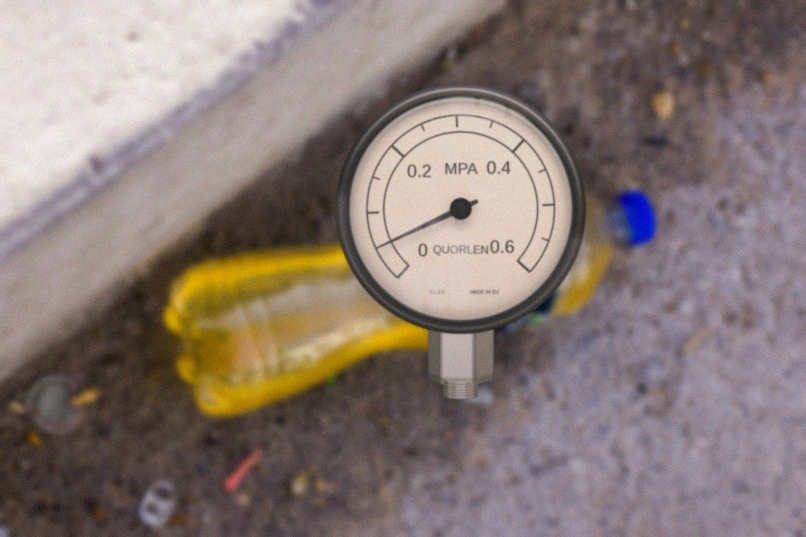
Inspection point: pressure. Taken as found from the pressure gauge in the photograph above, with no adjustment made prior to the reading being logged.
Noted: 0.05 MPa
